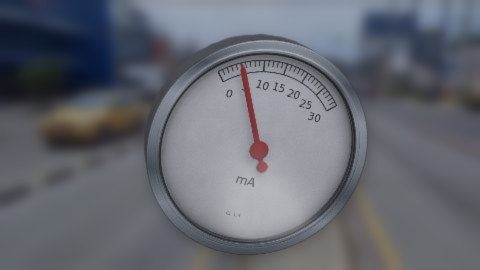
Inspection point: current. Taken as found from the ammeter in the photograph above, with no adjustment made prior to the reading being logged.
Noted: 5 mA
